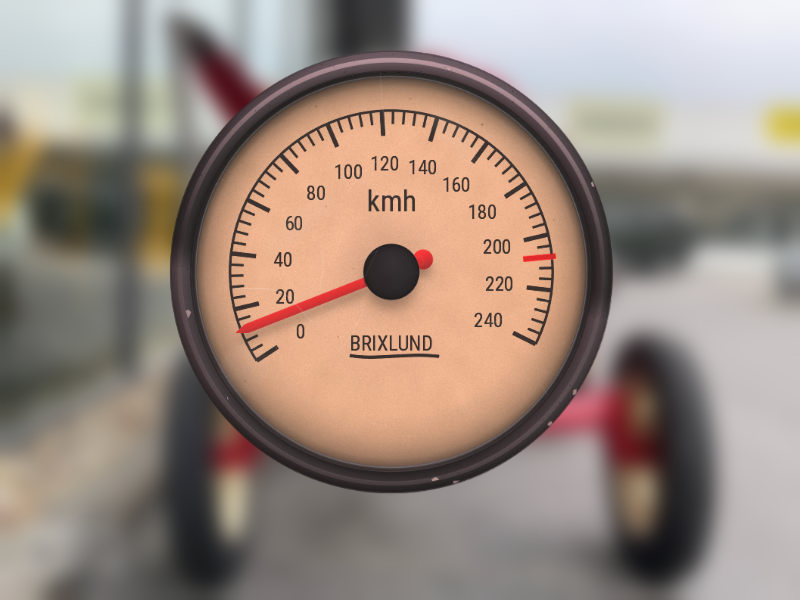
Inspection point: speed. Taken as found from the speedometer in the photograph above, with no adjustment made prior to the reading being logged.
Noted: 12 km/h
